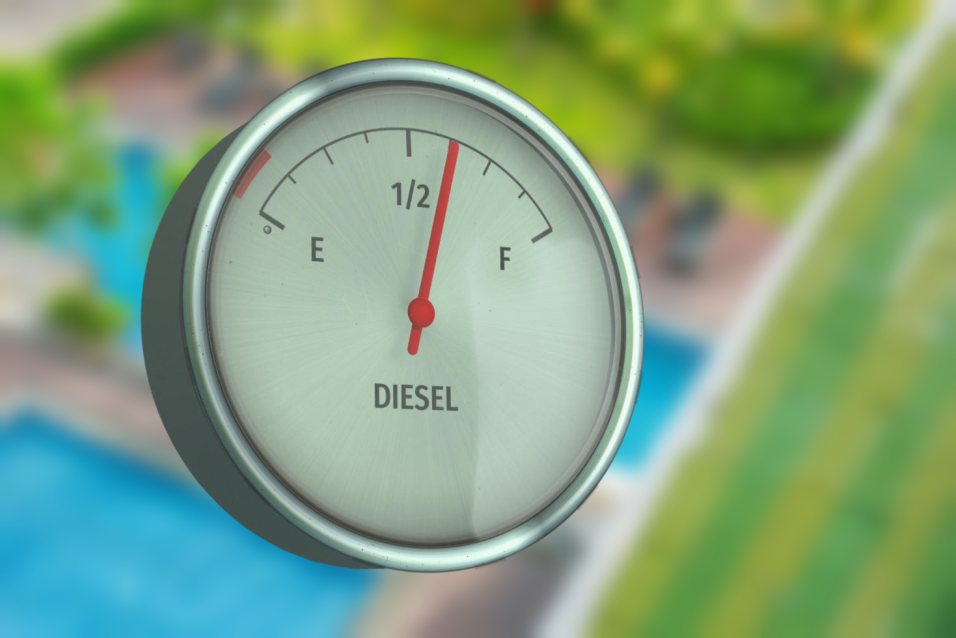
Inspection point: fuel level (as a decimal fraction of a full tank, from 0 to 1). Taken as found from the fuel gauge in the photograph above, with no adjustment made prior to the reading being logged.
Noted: 0.625
